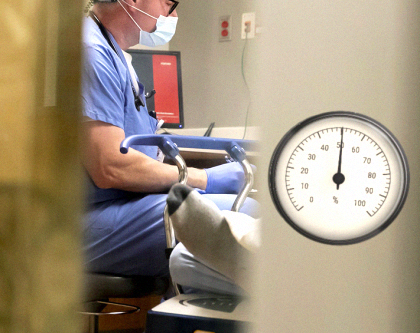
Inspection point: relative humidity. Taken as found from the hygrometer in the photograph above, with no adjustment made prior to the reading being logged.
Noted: 50 %
